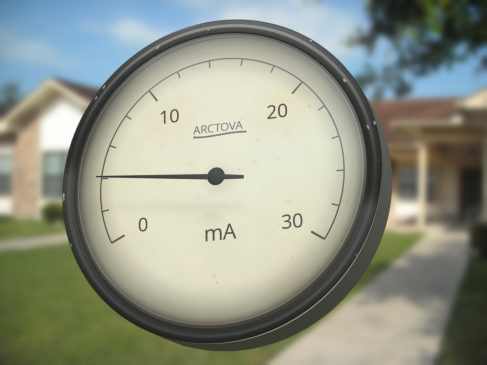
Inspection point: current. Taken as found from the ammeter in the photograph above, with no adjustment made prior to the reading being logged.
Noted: 4 mA
